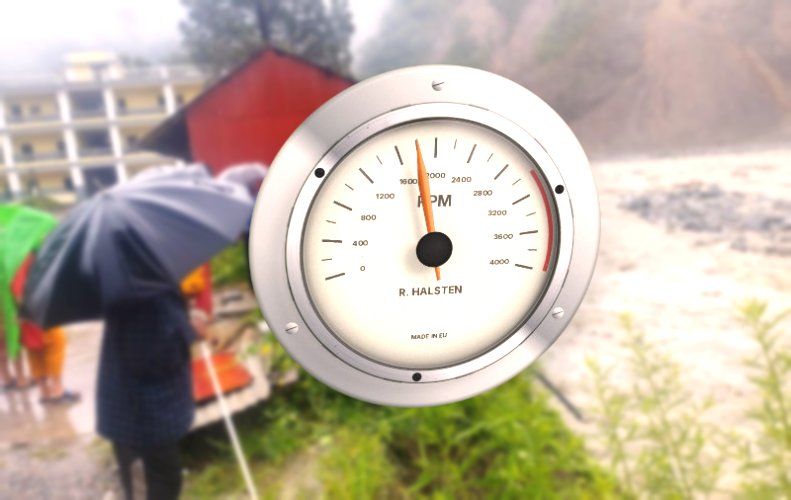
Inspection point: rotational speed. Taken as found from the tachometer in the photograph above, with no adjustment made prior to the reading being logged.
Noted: 1800 rpm
